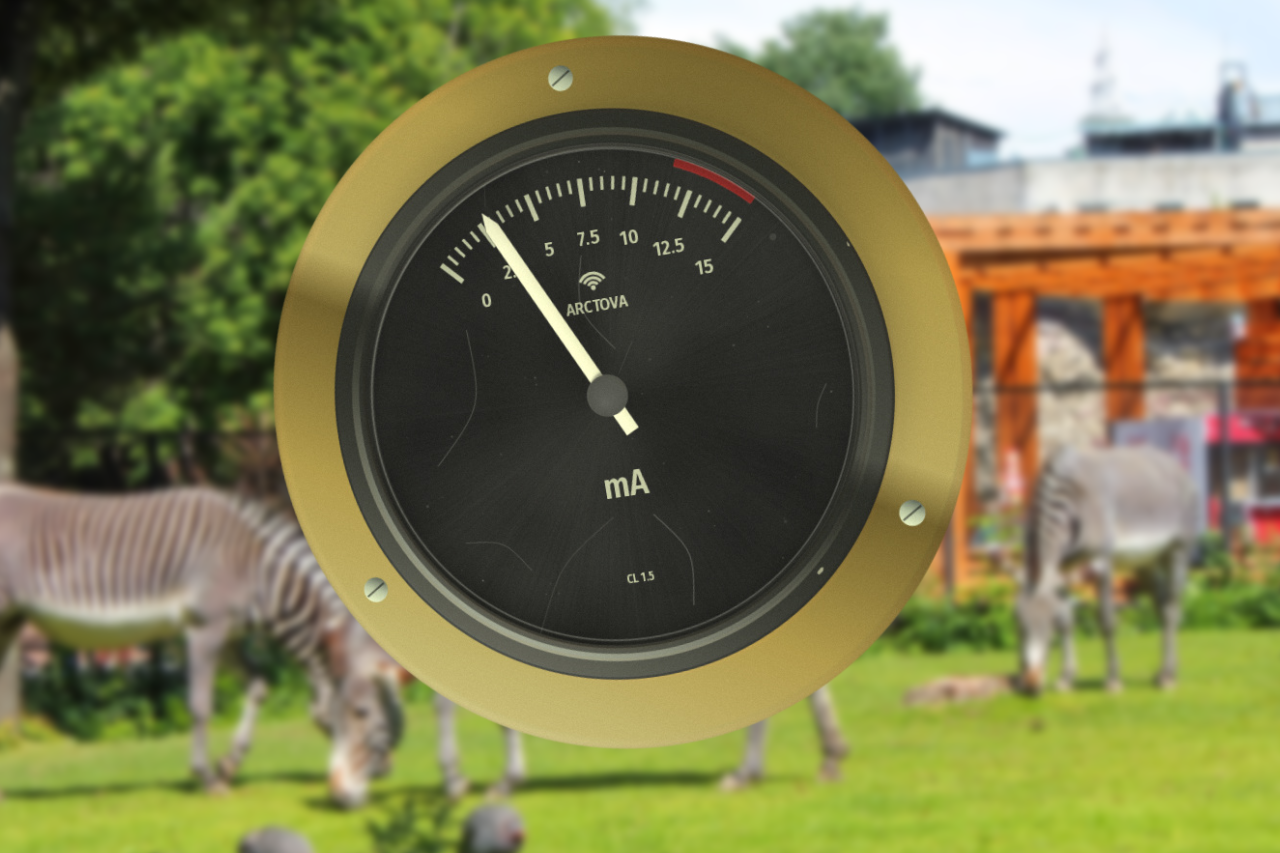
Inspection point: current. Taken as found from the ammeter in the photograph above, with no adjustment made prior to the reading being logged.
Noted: 3 mA
